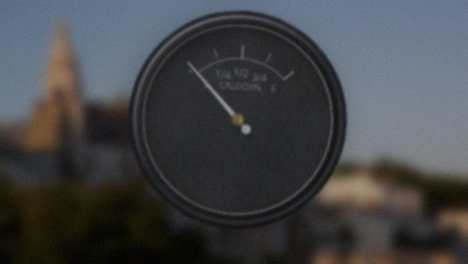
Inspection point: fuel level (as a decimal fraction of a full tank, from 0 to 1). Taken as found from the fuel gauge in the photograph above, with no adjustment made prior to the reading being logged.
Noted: 0
